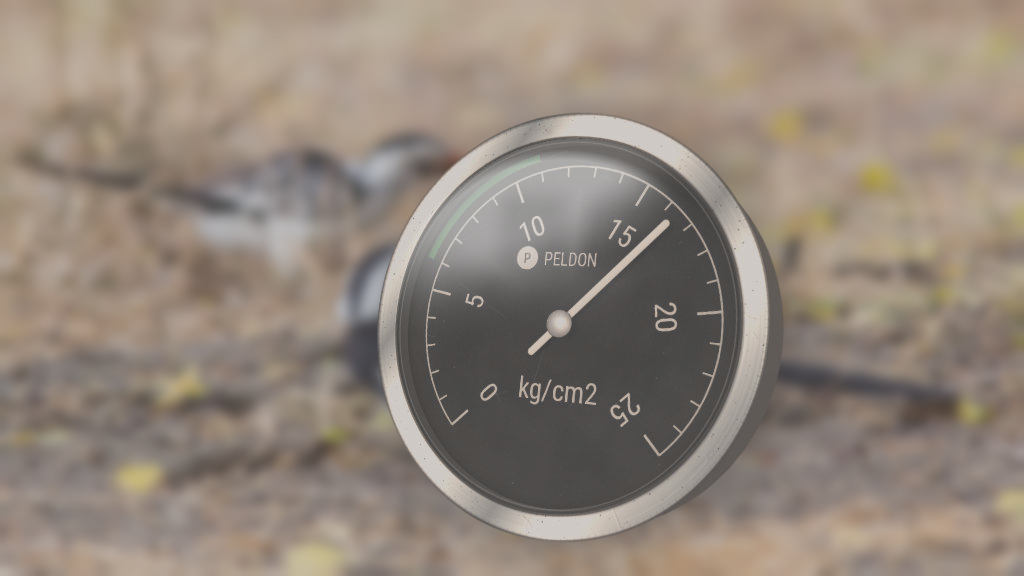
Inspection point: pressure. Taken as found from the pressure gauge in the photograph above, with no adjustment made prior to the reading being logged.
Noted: 16.5 kg/cm²
